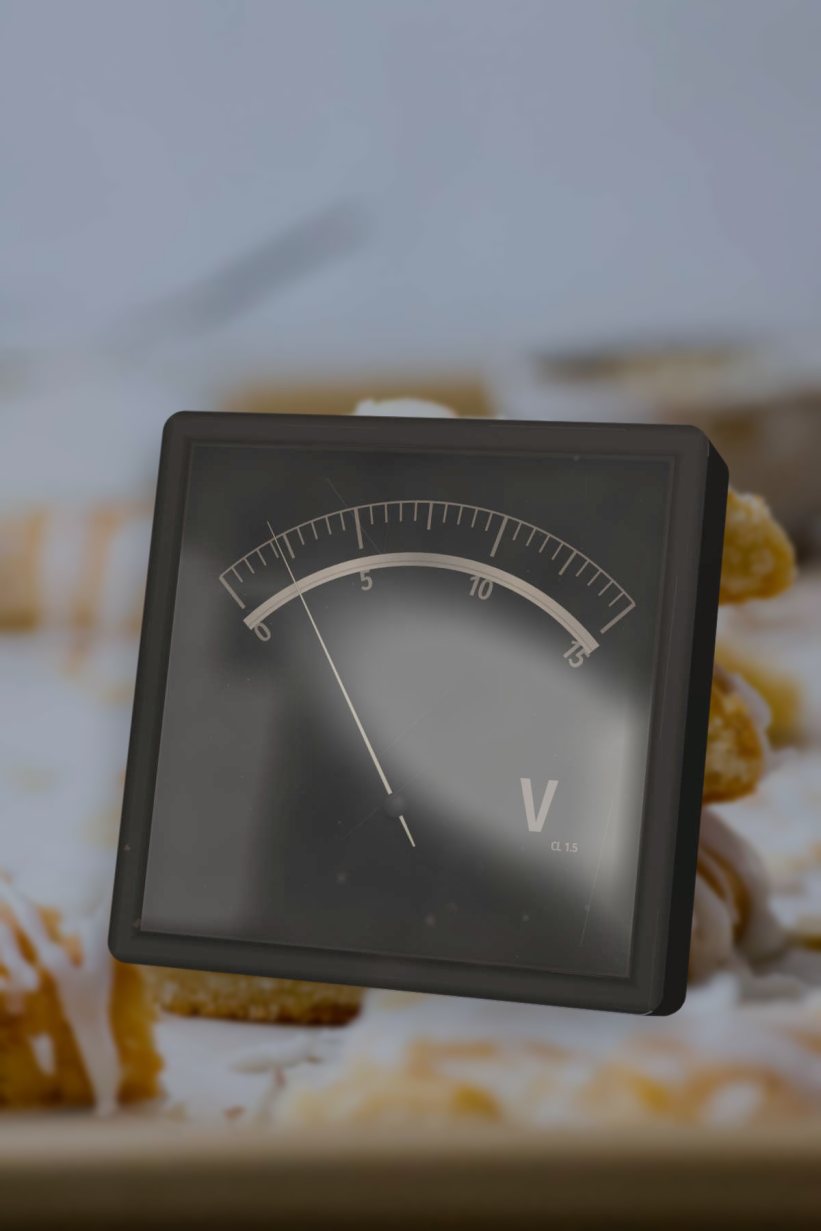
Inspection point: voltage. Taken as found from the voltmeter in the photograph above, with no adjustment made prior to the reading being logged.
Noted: 2.25 V
